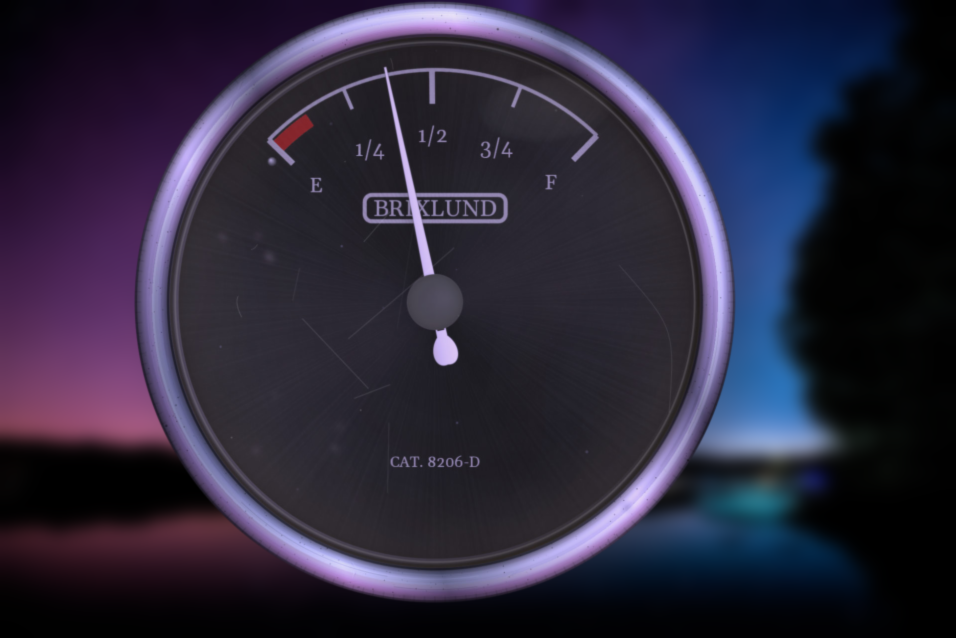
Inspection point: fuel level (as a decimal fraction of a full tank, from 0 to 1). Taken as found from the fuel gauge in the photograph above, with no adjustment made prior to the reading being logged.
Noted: 0.375
